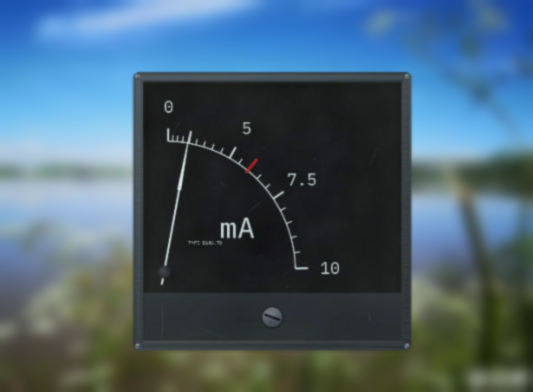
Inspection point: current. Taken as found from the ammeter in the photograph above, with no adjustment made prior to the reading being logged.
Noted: 2.5 mA
